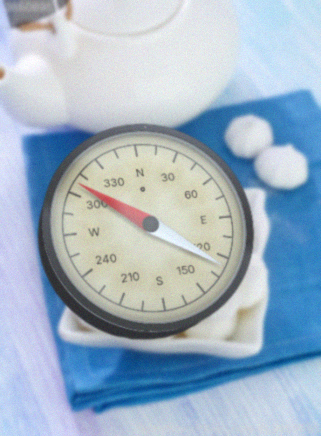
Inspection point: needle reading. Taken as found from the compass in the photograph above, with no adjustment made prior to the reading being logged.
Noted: 307.5 °
